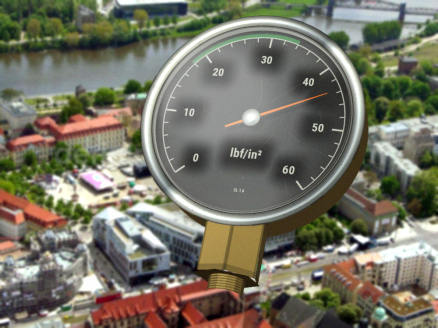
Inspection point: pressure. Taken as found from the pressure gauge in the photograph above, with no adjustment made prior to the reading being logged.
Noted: 44 psi
